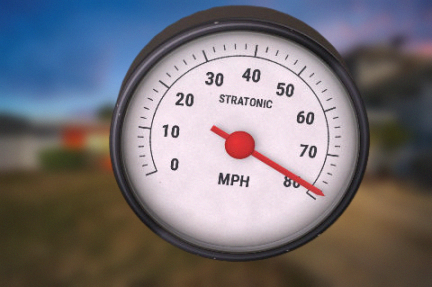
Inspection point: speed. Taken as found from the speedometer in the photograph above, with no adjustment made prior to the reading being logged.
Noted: 78 mph
